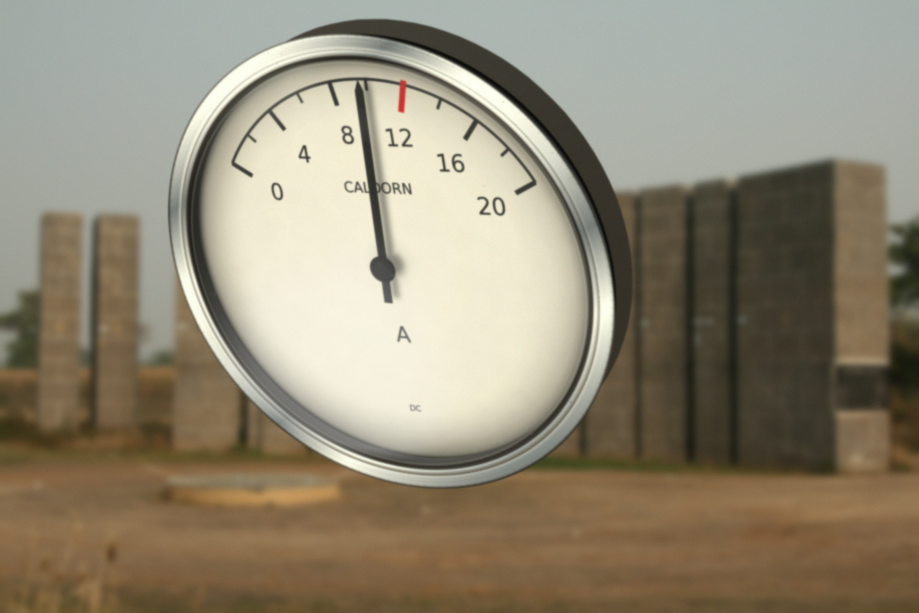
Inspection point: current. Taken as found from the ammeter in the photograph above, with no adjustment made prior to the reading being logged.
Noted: 10 A
